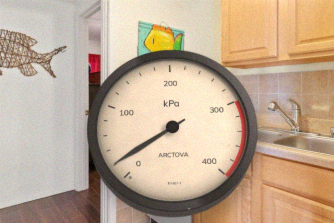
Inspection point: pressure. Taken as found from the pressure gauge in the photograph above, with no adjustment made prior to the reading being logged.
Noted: 20 kPa
